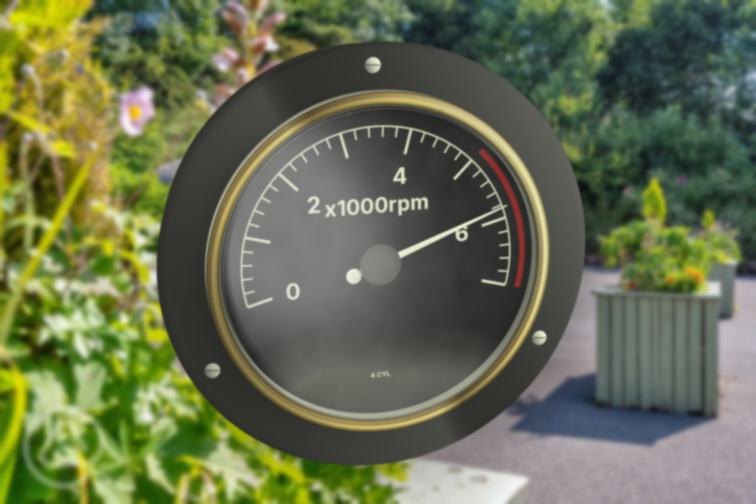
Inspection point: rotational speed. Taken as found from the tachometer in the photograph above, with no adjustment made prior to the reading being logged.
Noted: 5800 rpm
